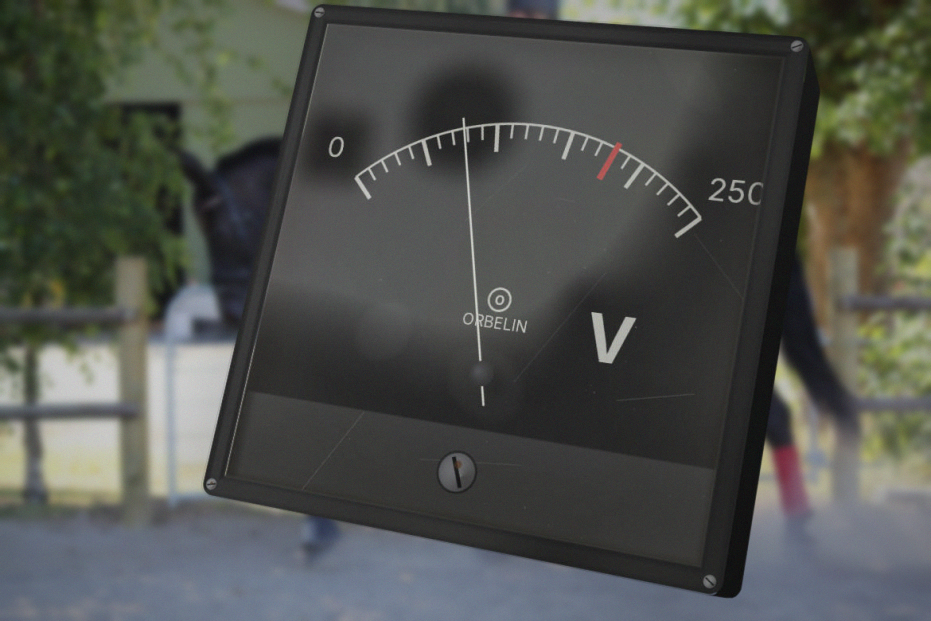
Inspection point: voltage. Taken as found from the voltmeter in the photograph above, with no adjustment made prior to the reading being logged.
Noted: 80 V
